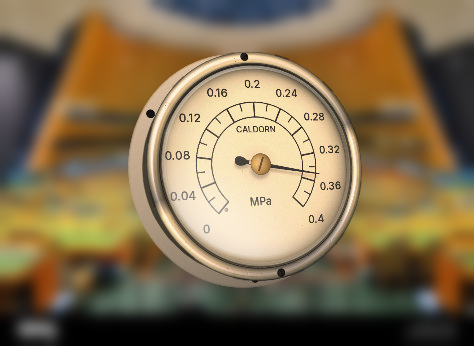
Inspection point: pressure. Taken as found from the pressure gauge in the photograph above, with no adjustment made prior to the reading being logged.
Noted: 0.35 MPa
